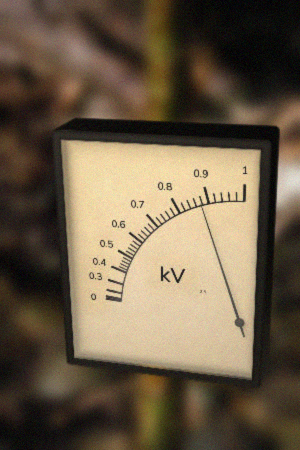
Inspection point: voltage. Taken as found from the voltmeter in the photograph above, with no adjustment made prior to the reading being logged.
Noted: 0.88 kV
